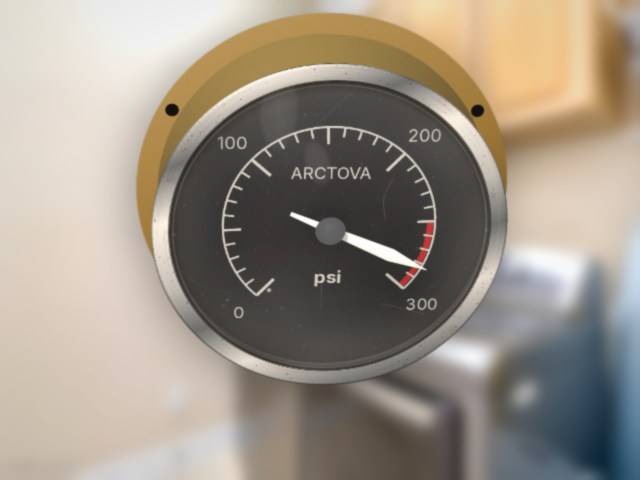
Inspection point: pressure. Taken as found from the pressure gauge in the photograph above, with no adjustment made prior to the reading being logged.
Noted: 280 psi
